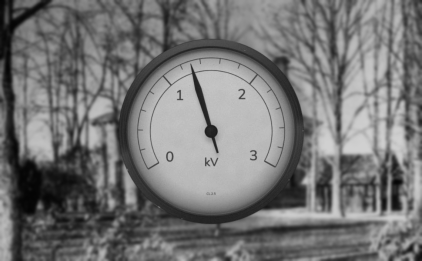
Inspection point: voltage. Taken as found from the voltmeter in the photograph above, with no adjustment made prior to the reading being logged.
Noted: 1.3 kV
